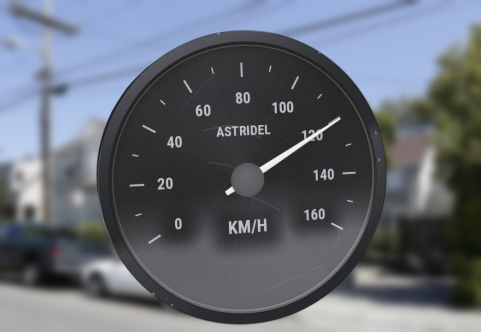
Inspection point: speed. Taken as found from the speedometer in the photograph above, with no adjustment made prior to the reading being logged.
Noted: 120 km/h
